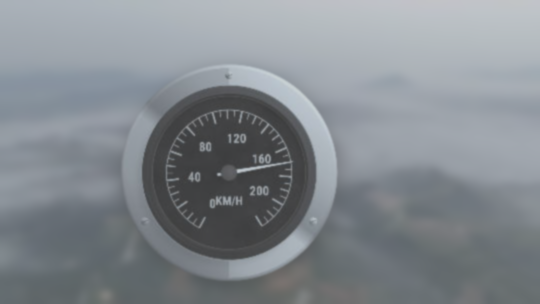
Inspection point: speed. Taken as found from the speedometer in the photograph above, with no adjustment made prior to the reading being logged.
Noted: 170 km/h
